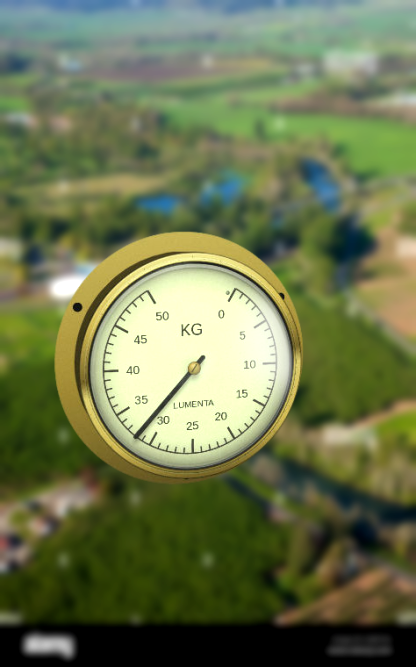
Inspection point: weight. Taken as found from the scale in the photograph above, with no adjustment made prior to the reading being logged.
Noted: 32 kg
